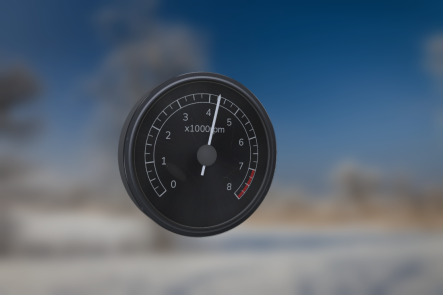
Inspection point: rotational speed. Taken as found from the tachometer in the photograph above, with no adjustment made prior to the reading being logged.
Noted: 4250 rpm
